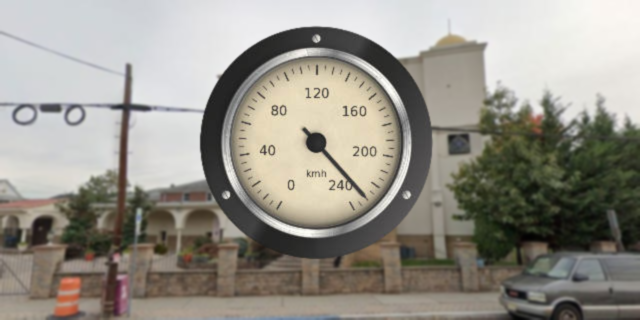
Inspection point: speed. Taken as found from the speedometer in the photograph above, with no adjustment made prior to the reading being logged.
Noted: 230 km/h
